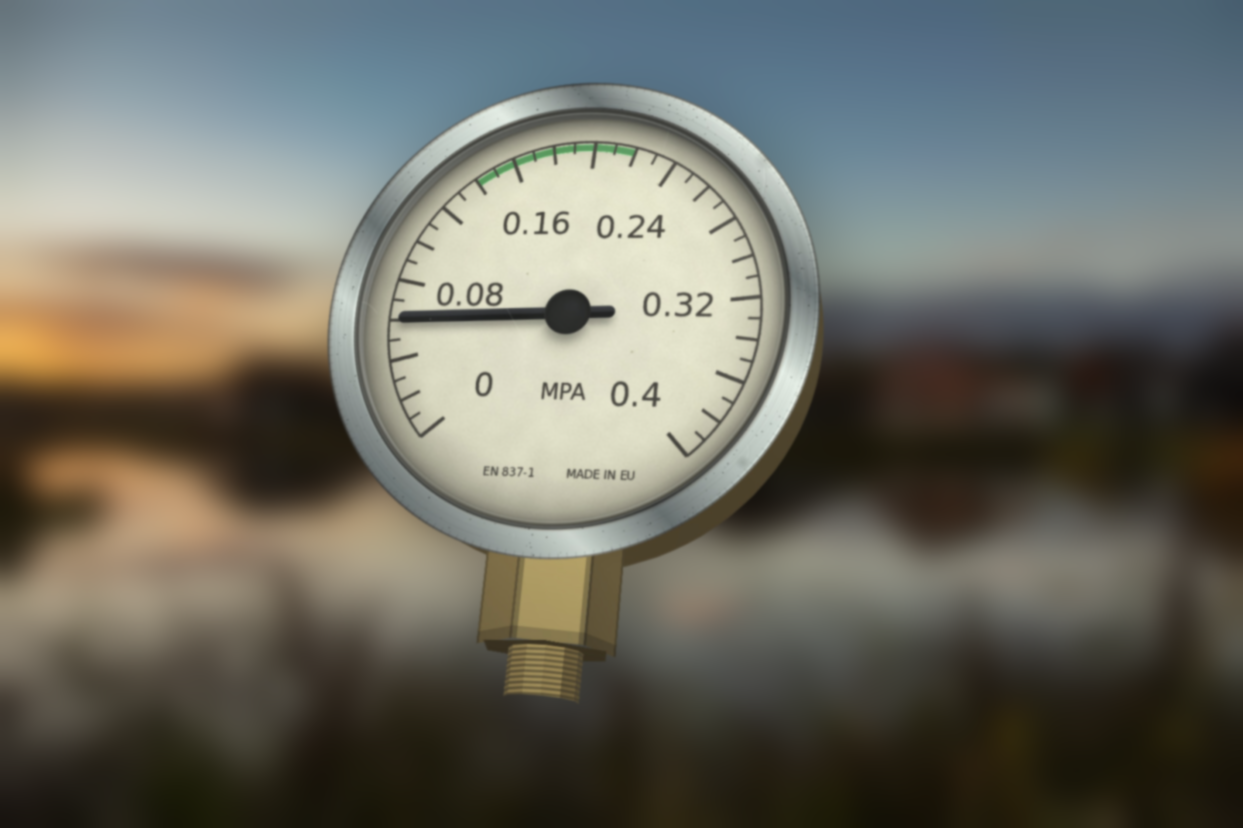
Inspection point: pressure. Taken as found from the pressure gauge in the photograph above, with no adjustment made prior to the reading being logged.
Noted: 0.06 MPa
